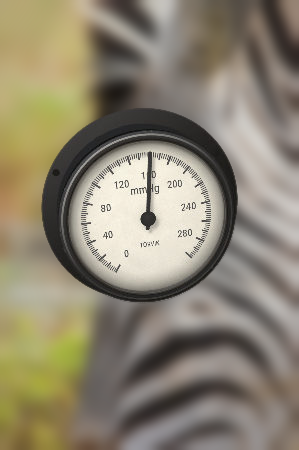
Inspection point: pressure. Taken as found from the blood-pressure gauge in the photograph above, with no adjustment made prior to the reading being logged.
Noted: 160 mmHg
